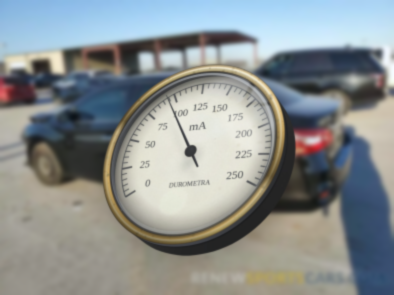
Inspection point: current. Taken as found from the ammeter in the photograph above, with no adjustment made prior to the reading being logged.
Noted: 95 mA
